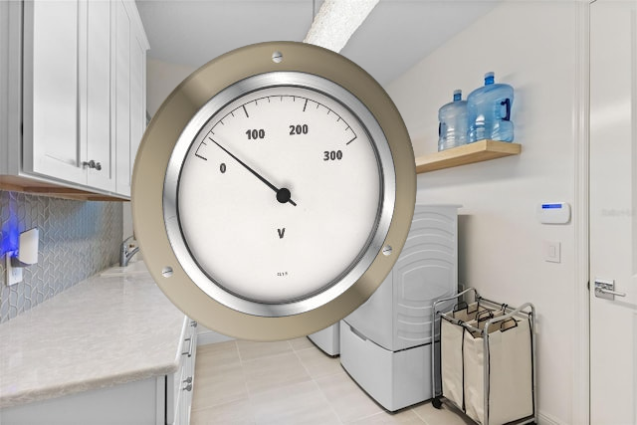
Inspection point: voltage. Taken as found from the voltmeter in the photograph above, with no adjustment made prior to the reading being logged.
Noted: 30 V
